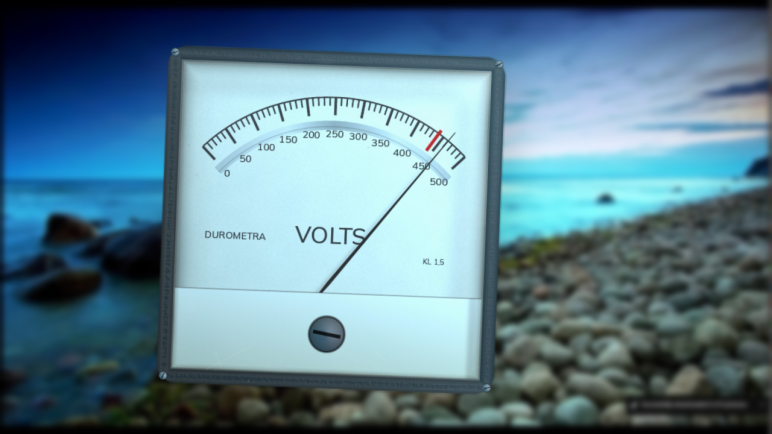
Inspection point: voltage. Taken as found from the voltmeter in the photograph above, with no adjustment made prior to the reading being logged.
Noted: 460 V
